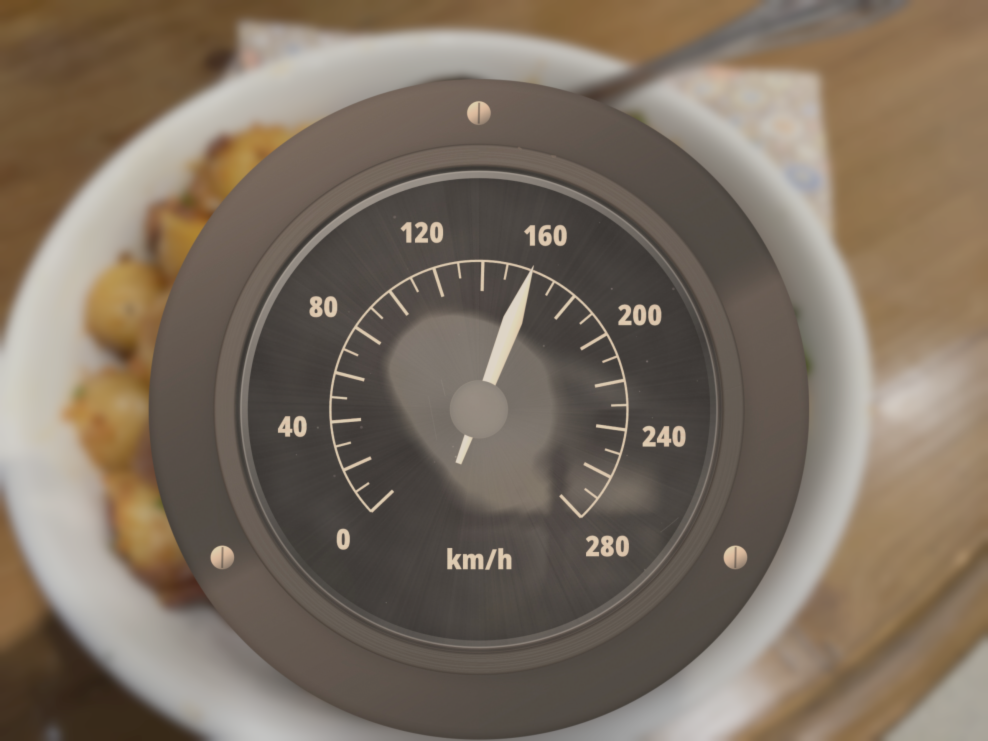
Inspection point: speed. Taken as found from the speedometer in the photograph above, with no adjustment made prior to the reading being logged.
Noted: 160 km/h
